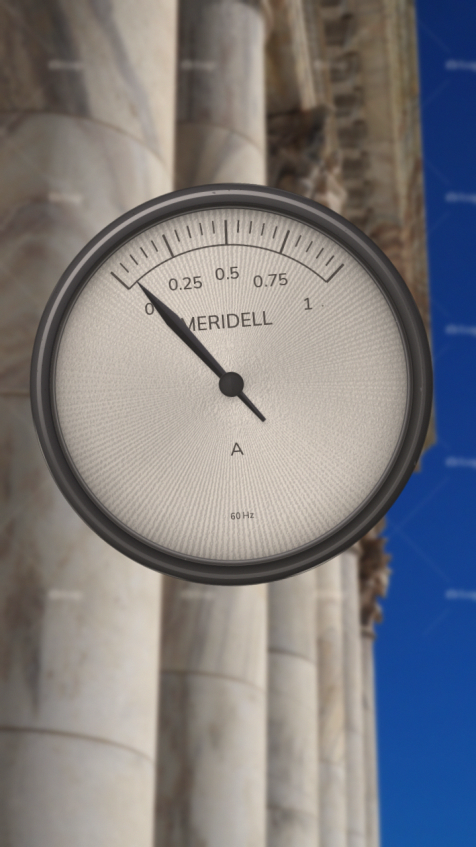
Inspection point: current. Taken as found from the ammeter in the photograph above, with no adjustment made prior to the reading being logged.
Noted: 0.05 A
